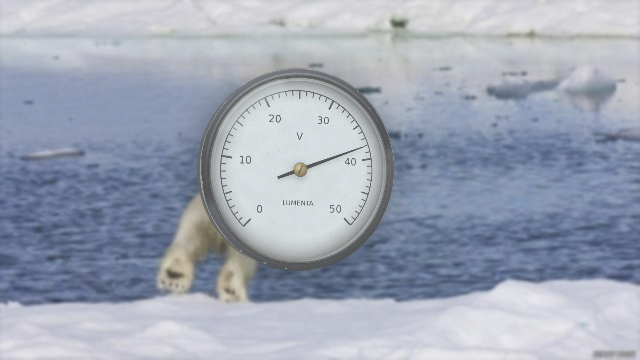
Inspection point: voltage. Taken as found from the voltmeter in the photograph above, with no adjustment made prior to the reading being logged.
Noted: 38 V
